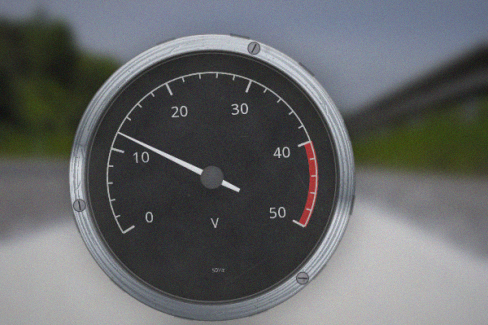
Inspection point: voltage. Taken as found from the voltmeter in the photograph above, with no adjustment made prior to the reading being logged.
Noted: 12 V
